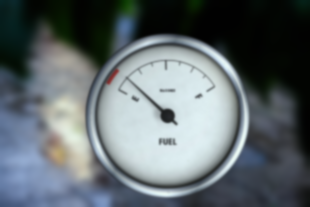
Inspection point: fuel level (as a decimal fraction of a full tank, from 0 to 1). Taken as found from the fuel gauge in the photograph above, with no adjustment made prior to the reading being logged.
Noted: 0.125
